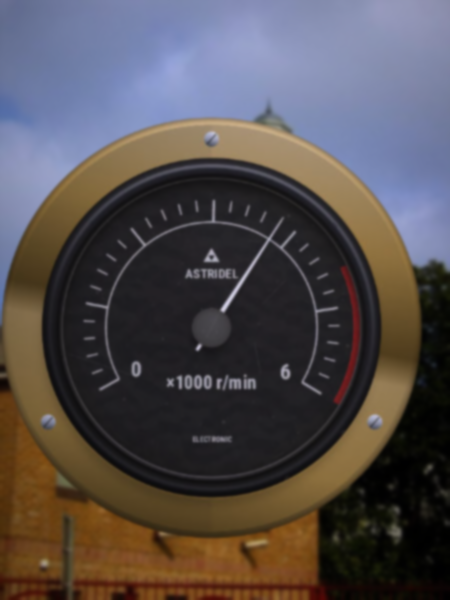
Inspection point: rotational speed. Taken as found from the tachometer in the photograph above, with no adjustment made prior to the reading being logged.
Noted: 3800 rpm
